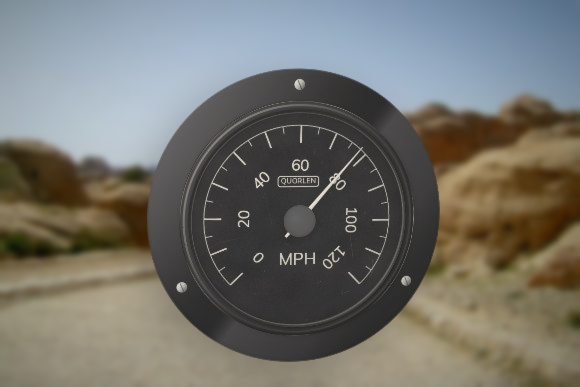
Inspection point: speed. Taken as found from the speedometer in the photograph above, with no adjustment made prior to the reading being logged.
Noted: 77.5 mph
